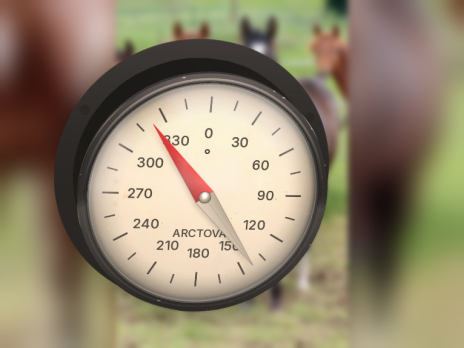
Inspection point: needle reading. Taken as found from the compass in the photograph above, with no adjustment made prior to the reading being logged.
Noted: 322.5 °
